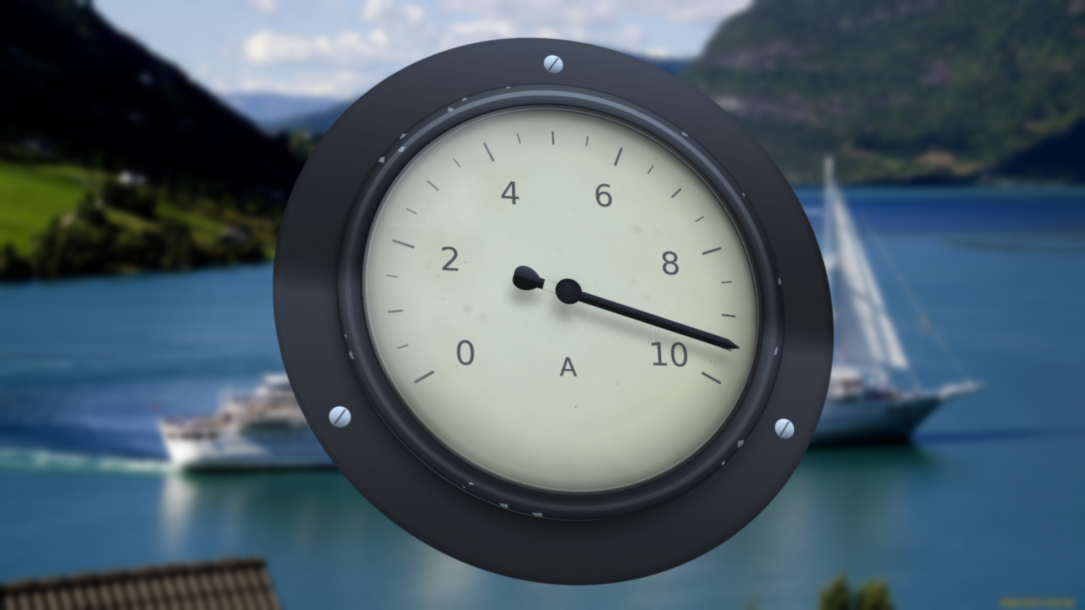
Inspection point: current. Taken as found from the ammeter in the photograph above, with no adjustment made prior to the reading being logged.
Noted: 9.5 A
